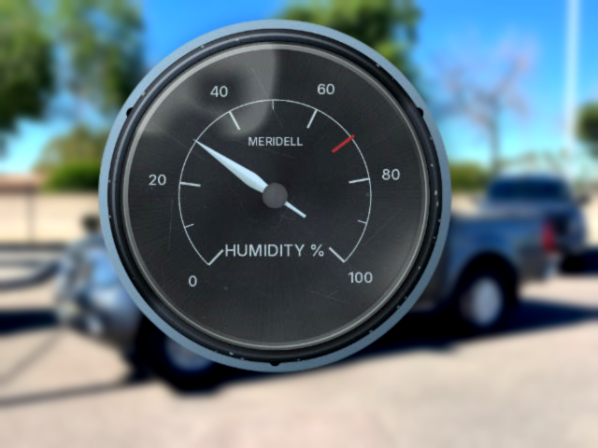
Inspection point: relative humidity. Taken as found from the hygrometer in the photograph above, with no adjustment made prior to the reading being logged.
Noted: 30 %
